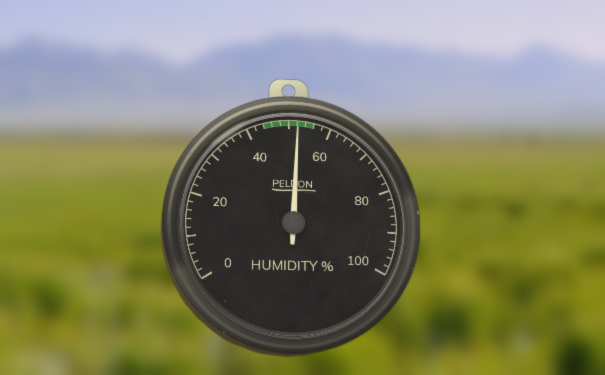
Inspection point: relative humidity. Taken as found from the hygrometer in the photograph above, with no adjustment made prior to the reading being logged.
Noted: 52 %
